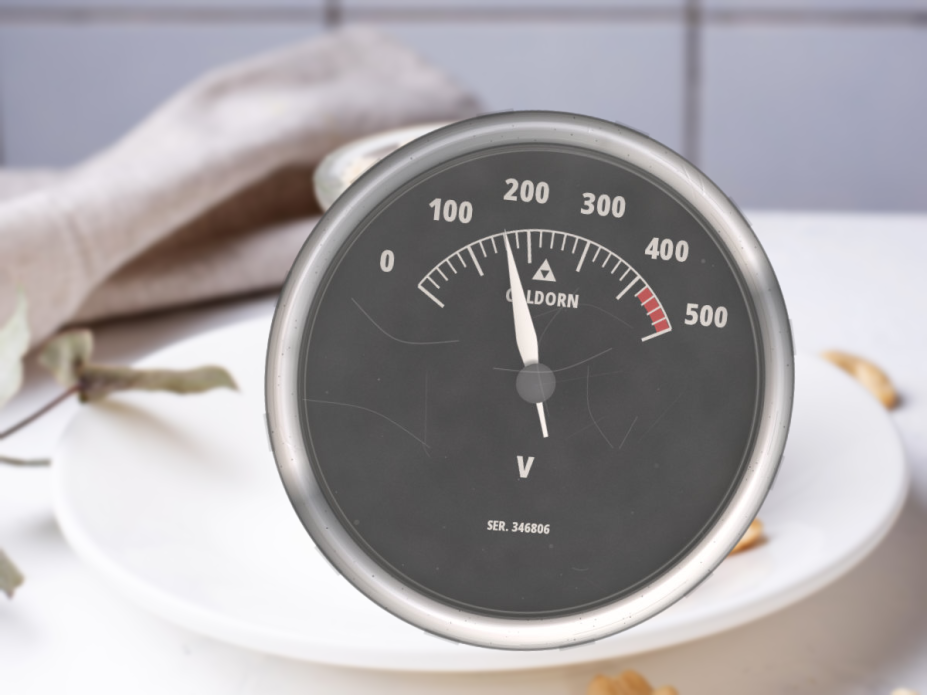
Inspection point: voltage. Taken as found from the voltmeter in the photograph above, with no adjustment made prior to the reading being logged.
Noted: 160 V
